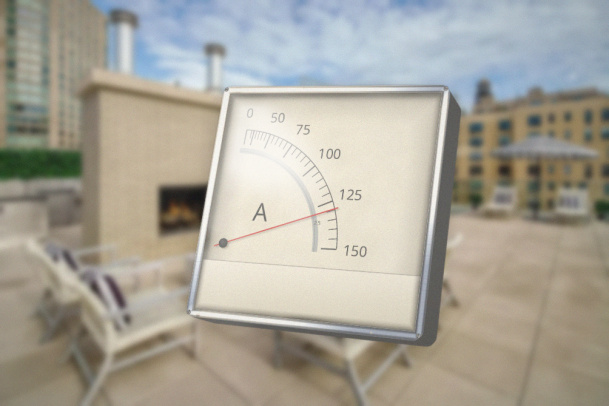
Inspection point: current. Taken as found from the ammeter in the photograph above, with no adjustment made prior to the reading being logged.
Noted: 130 A
